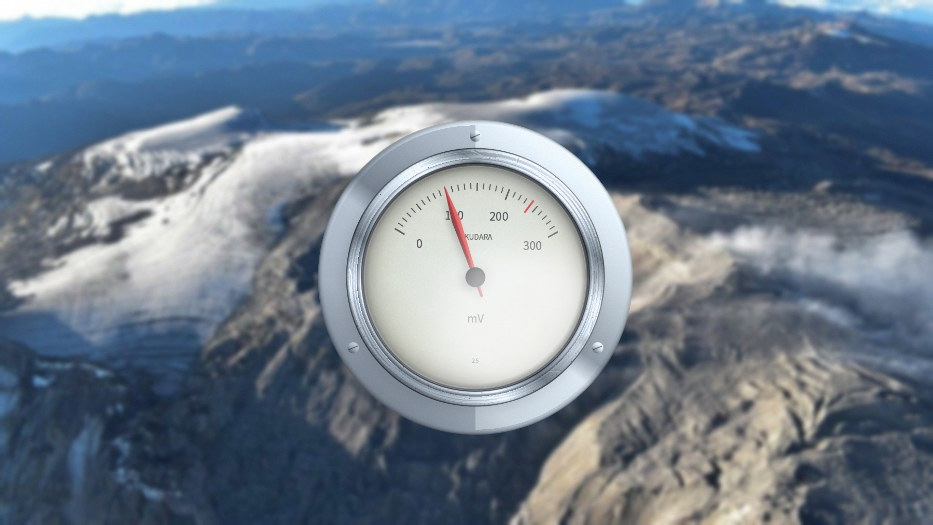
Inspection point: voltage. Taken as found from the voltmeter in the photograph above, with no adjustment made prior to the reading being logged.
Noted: 100 mV
